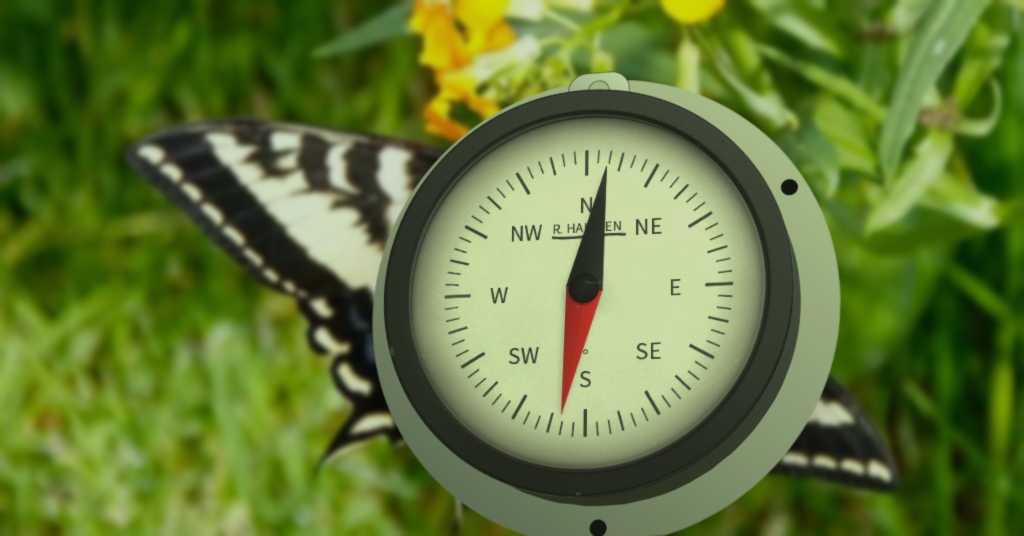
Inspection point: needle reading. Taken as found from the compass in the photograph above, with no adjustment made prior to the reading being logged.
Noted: 190 °
